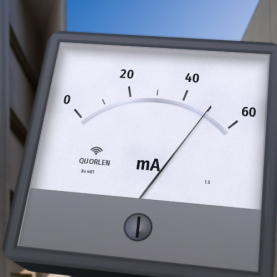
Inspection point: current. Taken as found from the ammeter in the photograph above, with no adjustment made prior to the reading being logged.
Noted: 50 mA
